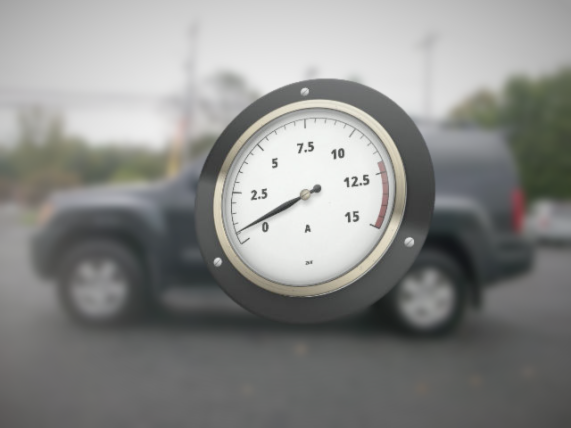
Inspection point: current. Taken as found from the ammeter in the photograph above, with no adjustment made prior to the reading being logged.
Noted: 0.5 A
